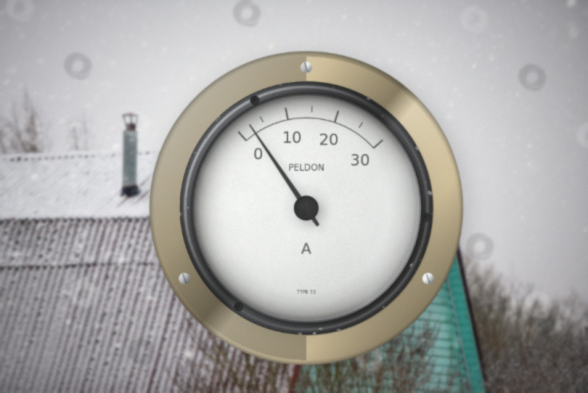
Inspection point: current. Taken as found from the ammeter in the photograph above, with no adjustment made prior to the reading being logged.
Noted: 2.5 A
